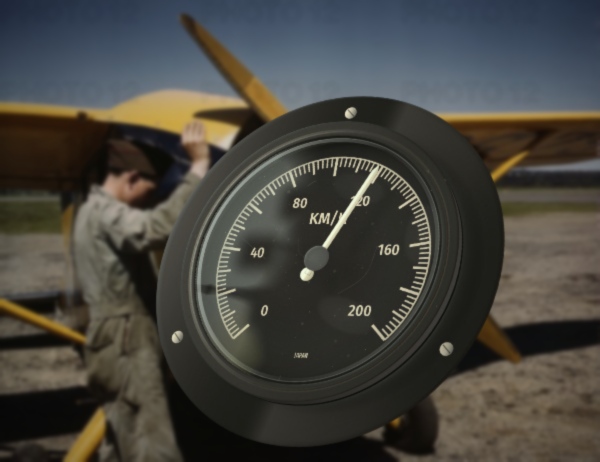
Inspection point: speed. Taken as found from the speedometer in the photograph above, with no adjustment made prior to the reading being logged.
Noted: 120 km/h
